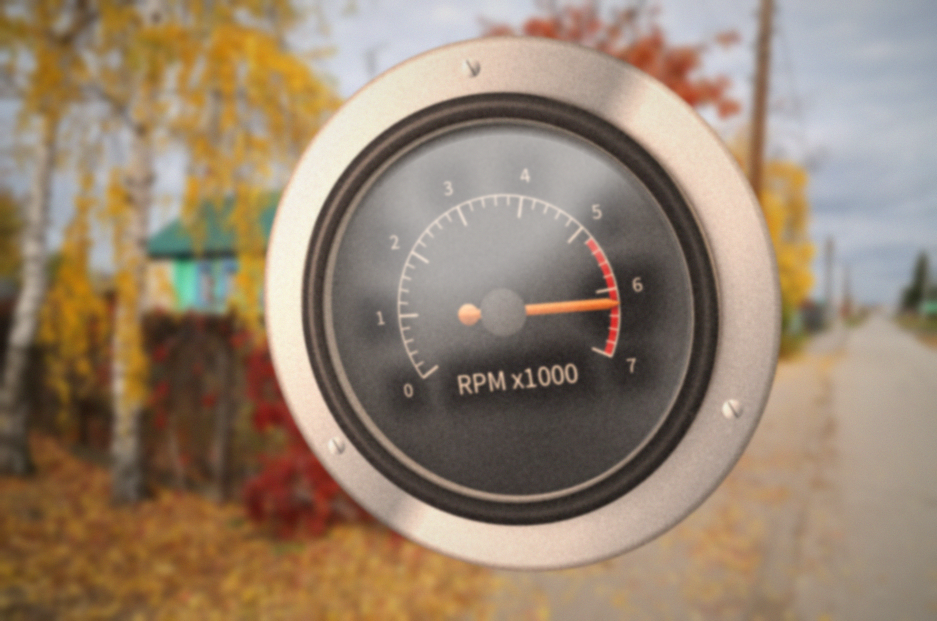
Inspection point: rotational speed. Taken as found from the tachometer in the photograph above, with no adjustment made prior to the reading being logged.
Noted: 6200 rpm
